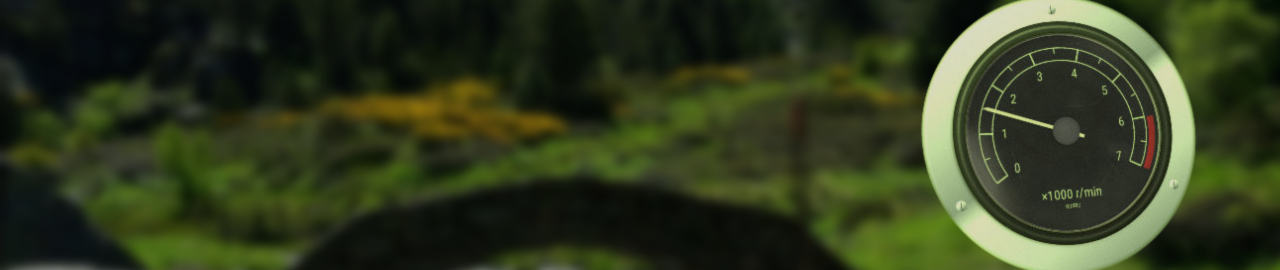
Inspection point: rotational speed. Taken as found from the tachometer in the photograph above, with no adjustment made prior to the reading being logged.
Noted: 1500 rpm
